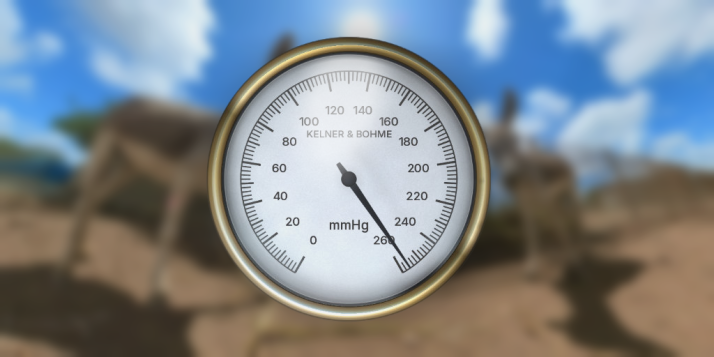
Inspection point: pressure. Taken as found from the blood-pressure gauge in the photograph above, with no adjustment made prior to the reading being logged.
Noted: 256 mmHg
